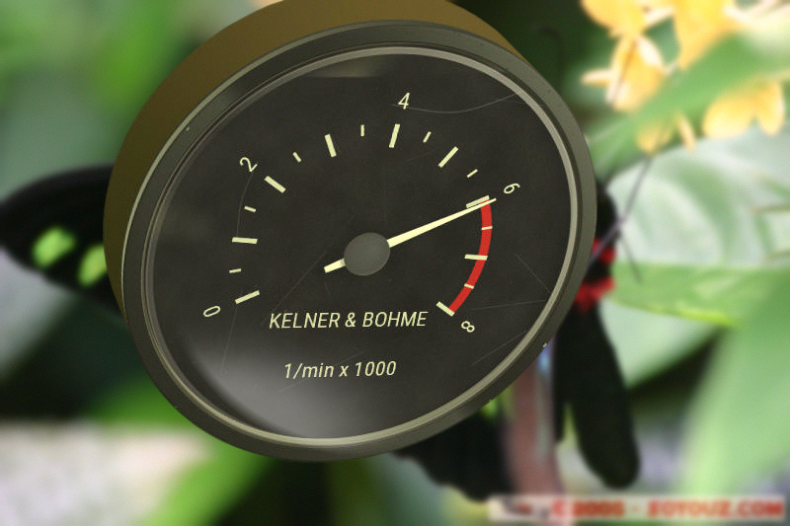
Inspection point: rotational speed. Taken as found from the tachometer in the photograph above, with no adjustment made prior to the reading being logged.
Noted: 6000 rpm
